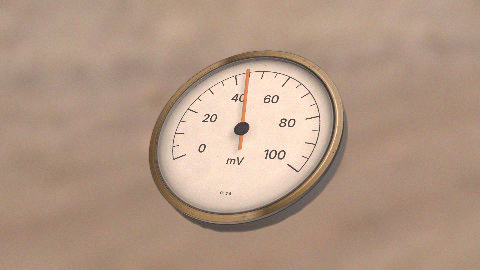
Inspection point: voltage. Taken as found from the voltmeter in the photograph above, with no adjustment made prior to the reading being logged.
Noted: 45 mV
